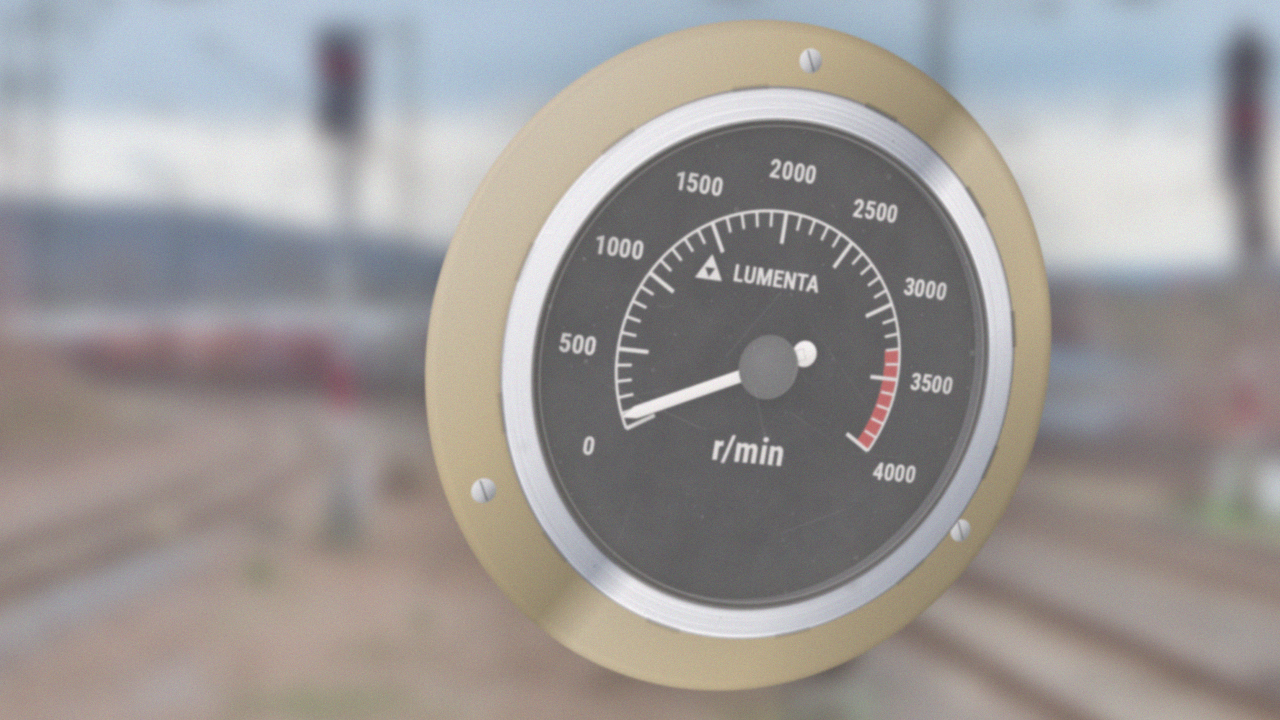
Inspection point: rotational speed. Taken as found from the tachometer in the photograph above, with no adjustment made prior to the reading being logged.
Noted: 100 rpm
